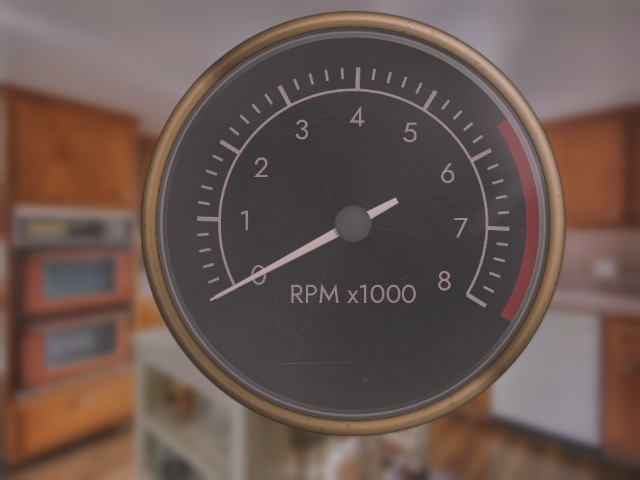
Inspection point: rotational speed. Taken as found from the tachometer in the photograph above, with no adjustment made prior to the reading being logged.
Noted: 0 rpm
